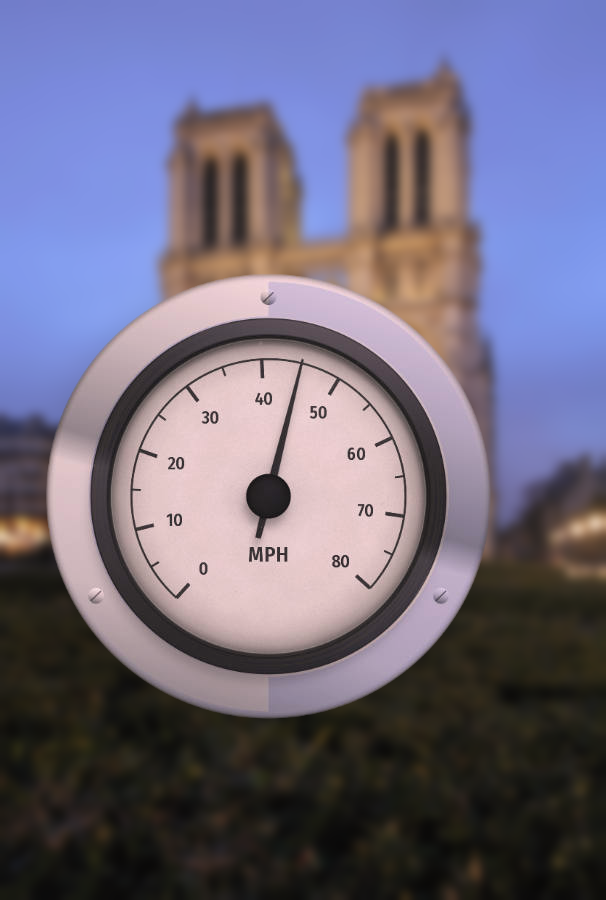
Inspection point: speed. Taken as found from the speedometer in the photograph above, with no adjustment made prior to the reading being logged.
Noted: 45 mph
